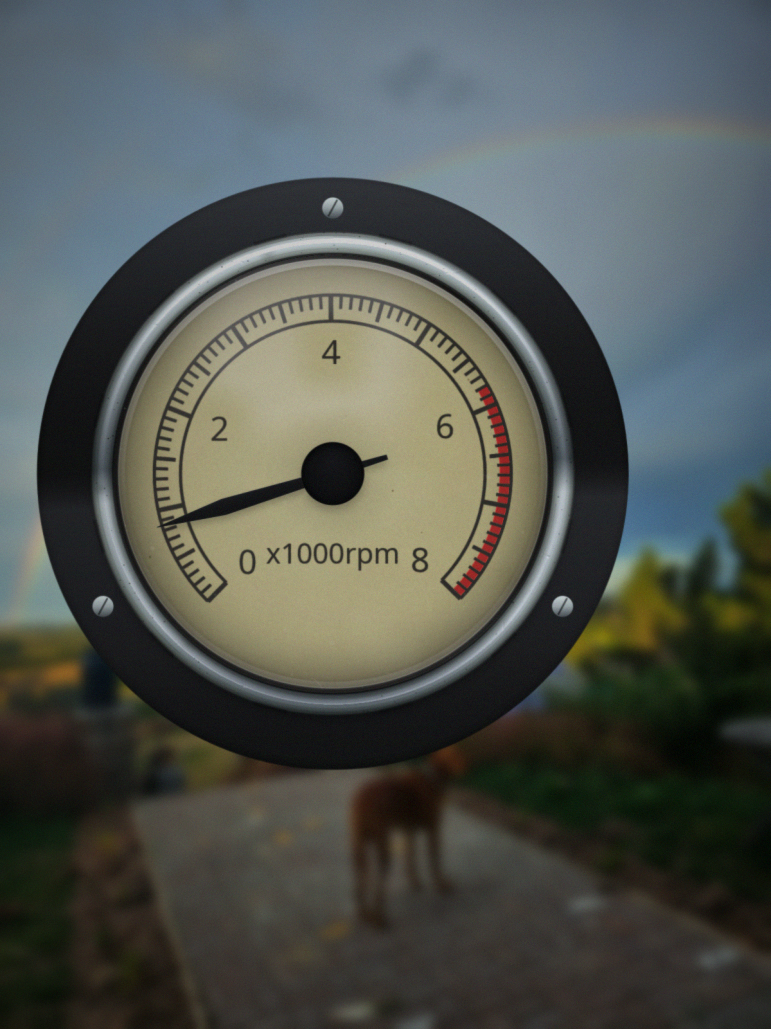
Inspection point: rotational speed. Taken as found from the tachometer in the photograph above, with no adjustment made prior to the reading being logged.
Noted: 850 rpm
